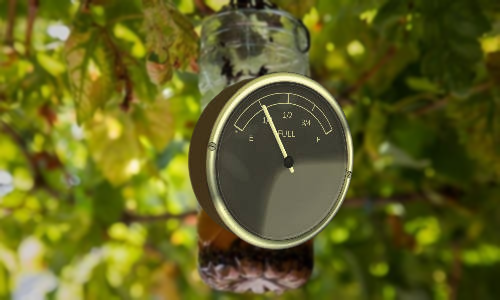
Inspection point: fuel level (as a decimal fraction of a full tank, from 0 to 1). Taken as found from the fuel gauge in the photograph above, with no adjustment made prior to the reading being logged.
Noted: 0.25
